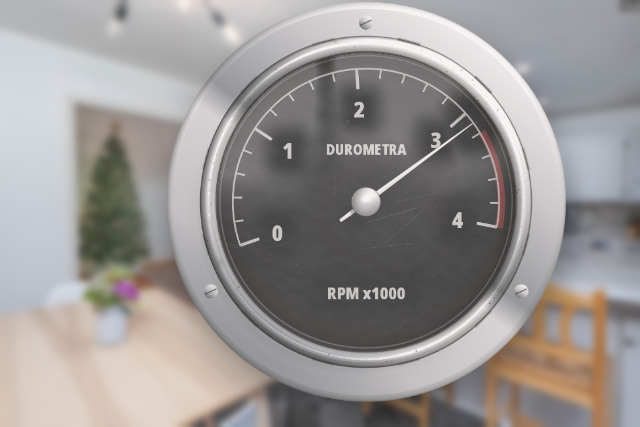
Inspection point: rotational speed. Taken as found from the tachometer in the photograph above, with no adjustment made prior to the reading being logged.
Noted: 3100 rpm
